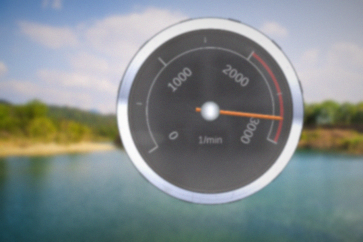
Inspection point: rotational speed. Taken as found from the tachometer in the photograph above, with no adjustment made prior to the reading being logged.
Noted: 2750 rpm
